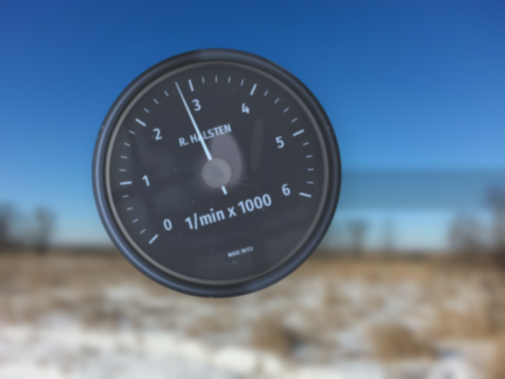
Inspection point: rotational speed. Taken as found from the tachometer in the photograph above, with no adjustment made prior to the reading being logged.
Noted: 2800 rpm
